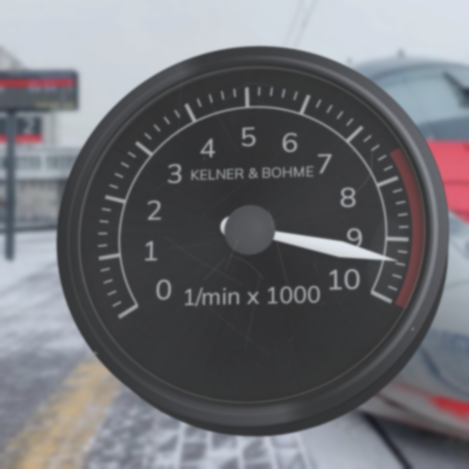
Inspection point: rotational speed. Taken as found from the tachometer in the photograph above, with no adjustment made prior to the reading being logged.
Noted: 9400 rpm
